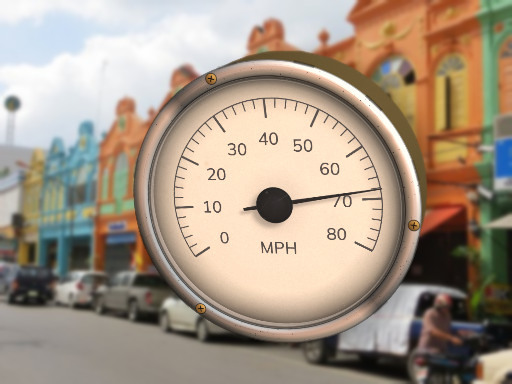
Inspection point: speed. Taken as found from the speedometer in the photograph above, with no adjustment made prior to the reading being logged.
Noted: 68 mph
